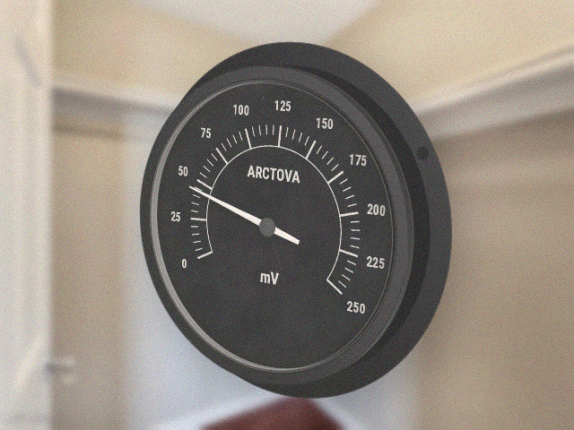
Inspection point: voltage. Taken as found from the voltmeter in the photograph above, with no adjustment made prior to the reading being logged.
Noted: 45 mV
